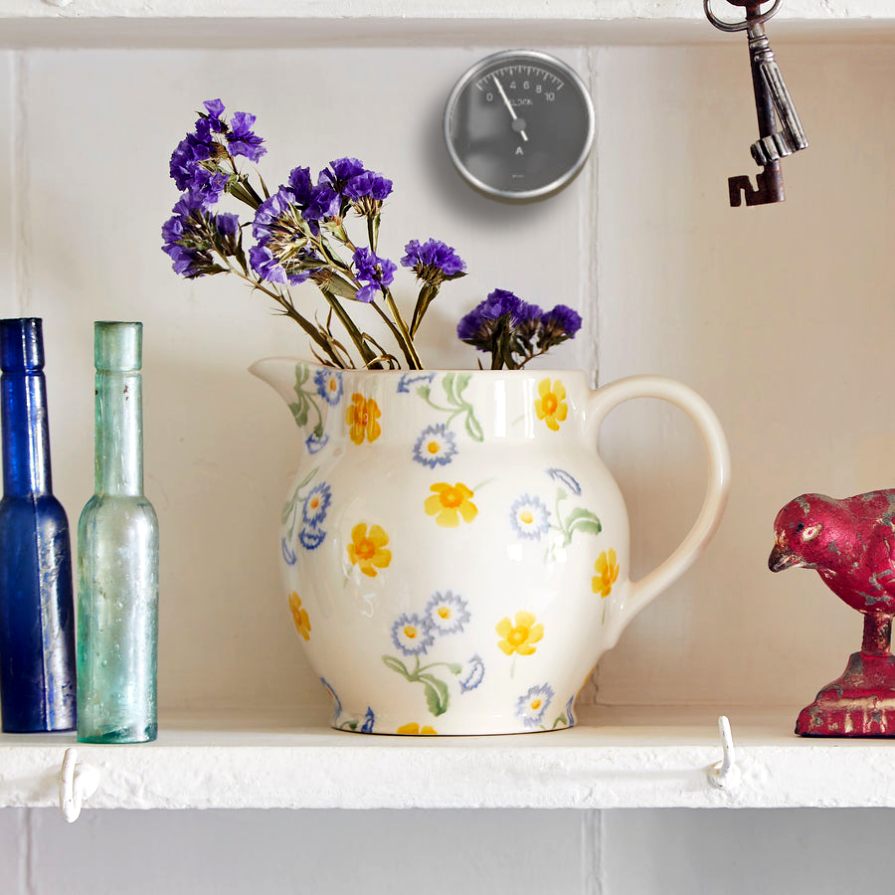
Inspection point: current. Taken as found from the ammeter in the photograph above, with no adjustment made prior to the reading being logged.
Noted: 2 A
